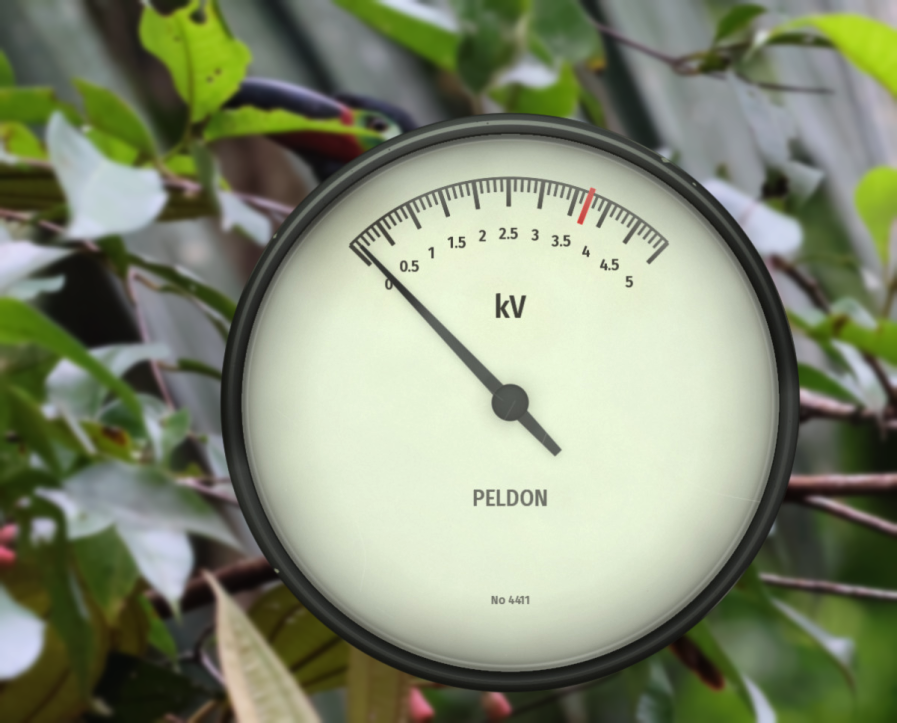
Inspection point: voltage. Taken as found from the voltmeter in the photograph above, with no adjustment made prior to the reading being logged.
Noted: 0.1 kV
